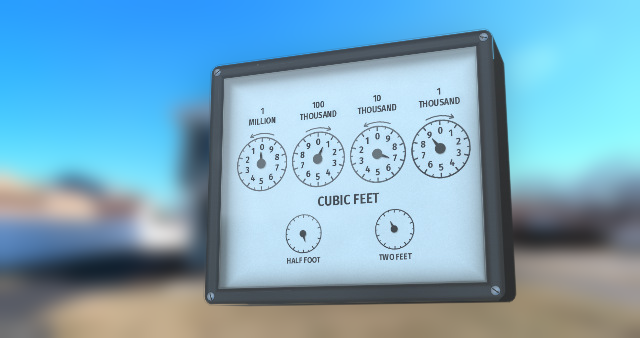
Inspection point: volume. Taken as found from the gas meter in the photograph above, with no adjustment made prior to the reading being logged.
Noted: 6900 ft³
